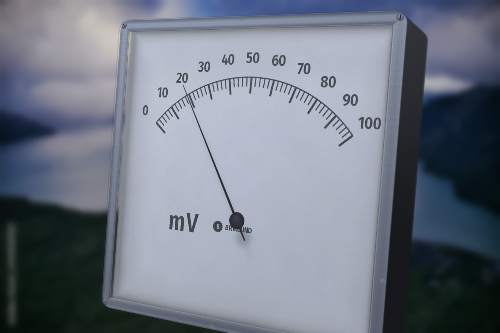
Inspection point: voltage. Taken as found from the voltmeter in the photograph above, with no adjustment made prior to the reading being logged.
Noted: 20 mV
